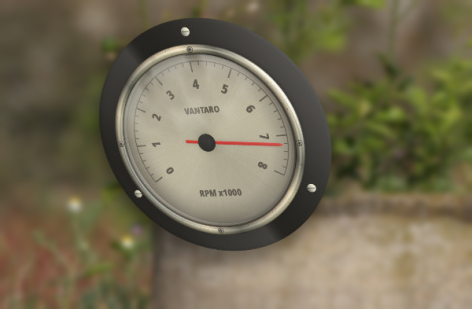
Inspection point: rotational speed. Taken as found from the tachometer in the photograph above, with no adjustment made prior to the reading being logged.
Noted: 7200 rpm
